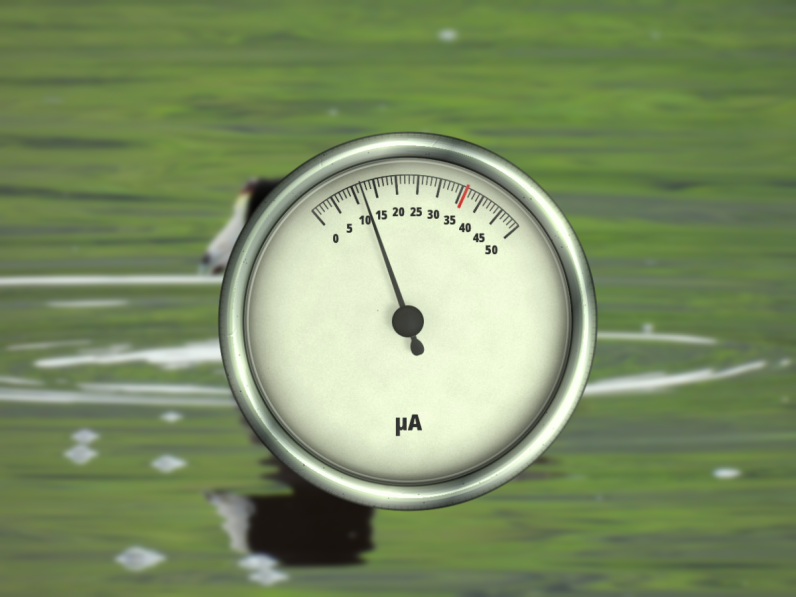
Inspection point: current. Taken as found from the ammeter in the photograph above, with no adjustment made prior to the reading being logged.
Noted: 12 µA
